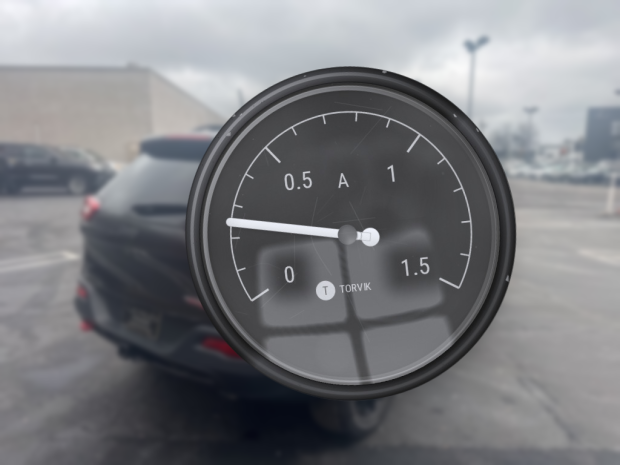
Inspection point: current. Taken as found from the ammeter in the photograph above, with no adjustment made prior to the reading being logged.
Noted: 0.25 A
